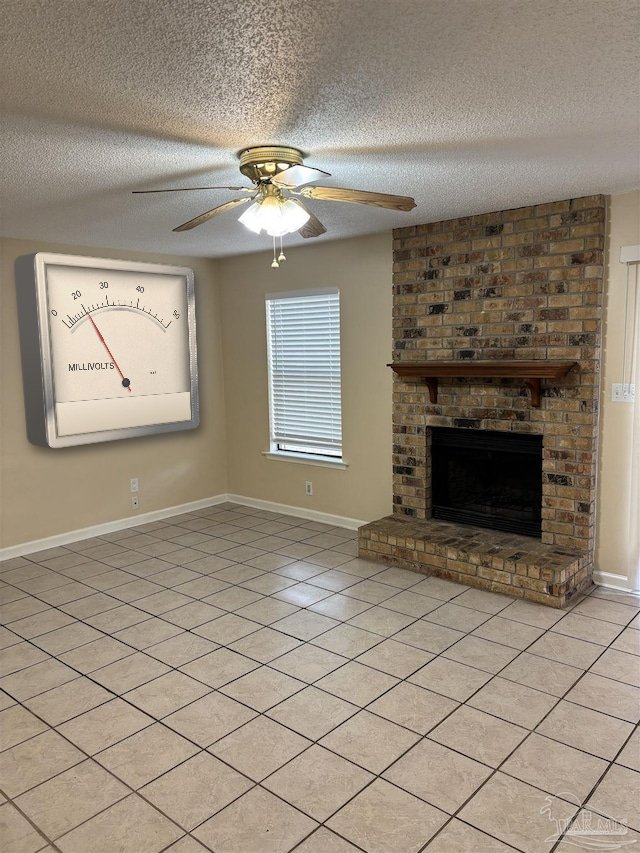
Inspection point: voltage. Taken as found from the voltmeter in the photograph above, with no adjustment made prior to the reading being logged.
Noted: 20 mV
